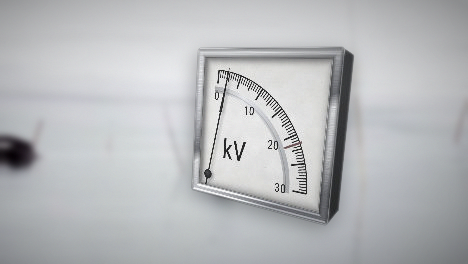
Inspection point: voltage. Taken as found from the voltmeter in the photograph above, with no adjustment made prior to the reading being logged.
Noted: 2.5 kV
